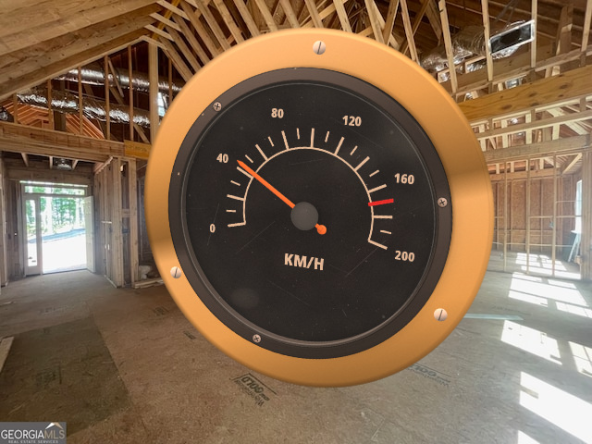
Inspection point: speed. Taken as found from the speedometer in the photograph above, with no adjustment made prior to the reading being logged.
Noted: 45 km/h
